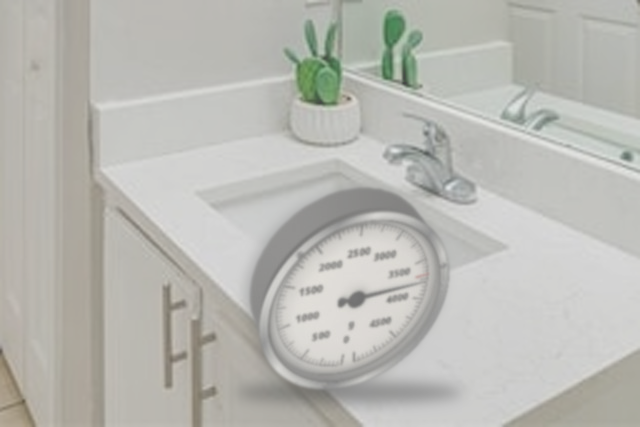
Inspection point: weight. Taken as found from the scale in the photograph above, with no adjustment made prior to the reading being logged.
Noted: 3750 g
